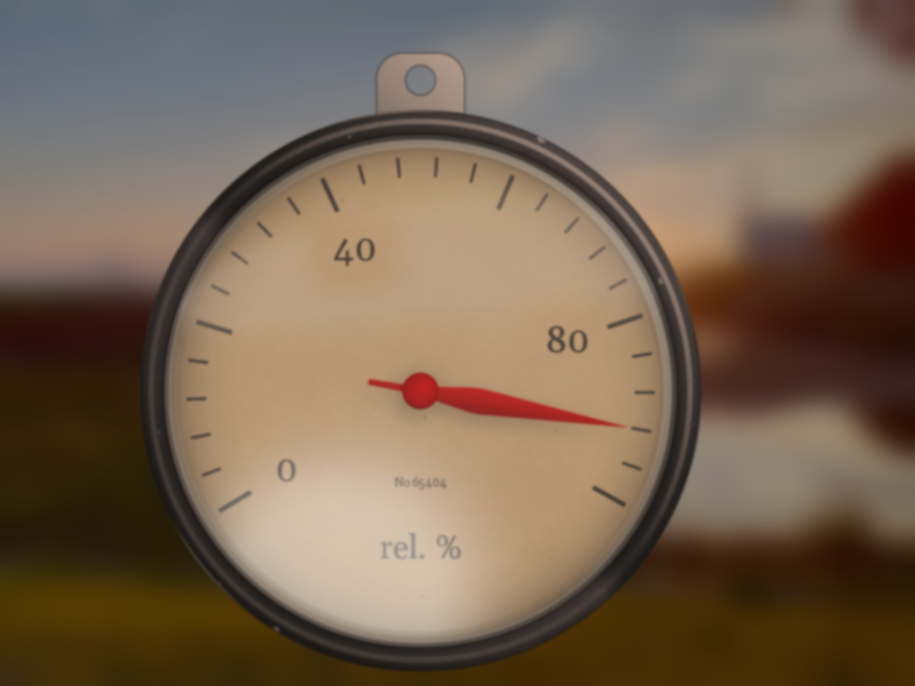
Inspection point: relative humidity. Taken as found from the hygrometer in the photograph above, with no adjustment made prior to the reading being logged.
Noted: 92 %
